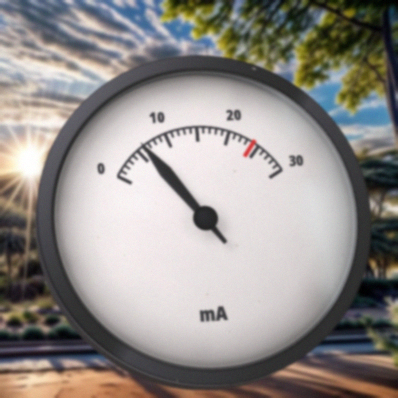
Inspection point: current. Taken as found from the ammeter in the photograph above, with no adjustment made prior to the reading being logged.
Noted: 6 mA
